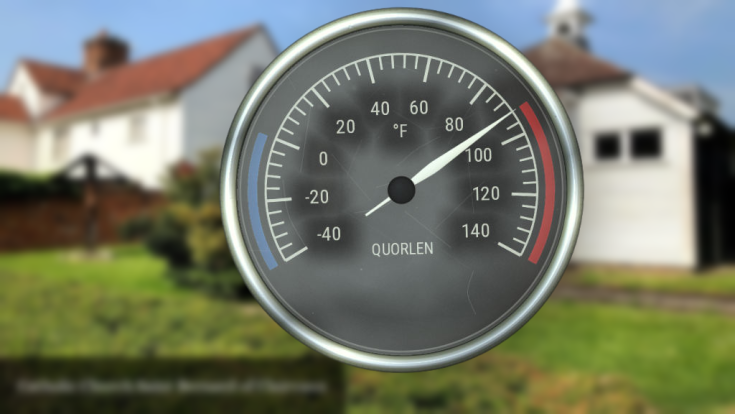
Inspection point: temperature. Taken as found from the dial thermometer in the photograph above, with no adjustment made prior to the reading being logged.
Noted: 92 °F
